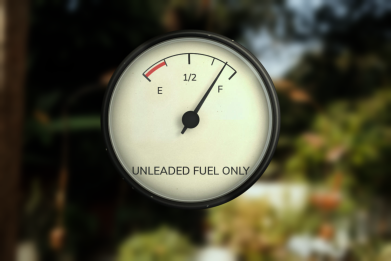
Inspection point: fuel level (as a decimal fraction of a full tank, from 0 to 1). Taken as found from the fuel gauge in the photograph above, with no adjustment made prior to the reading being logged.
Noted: 0.875
